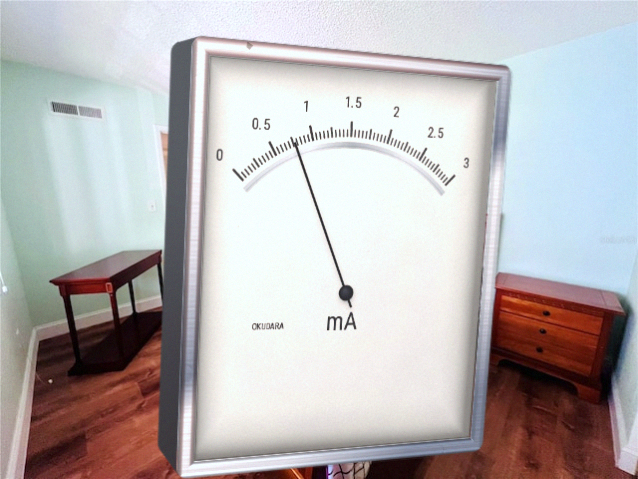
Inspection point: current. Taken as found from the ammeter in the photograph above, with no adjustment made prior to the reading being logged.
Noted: 0.75 mA
